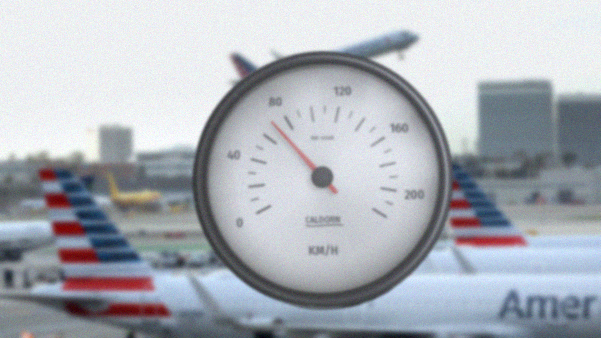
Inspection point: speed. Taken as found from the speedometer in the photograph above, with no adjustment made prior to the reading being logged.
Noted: 70 km/h
